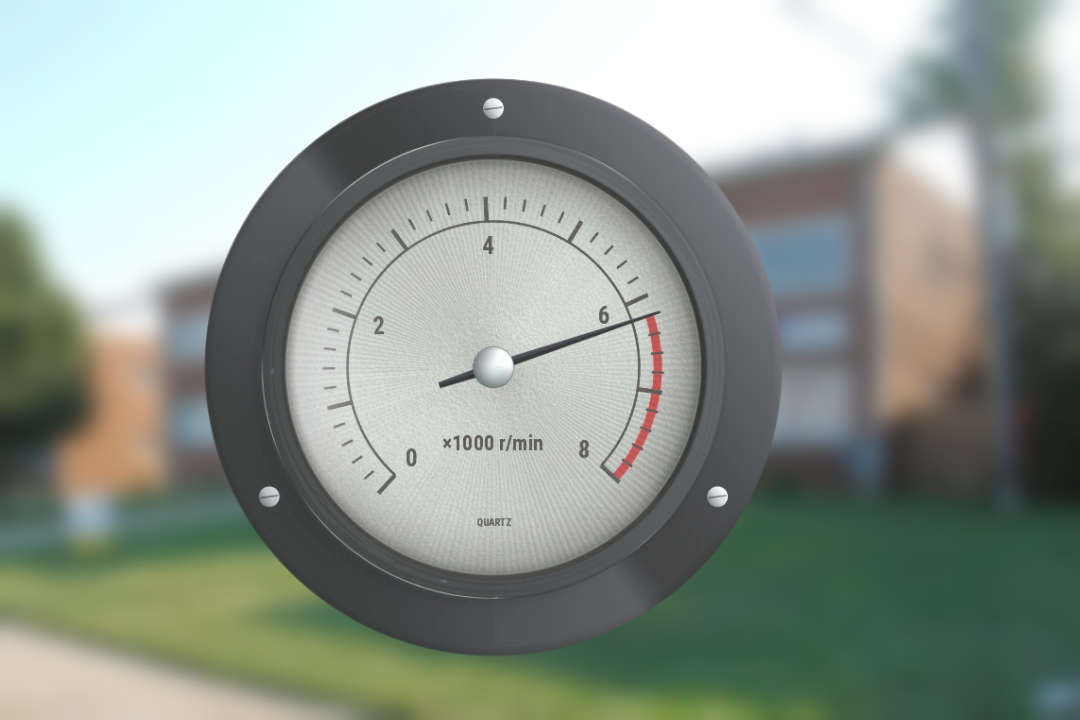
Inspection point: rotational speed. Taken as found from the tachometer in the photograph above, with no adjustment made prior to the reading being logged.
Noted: 6200 rpm
